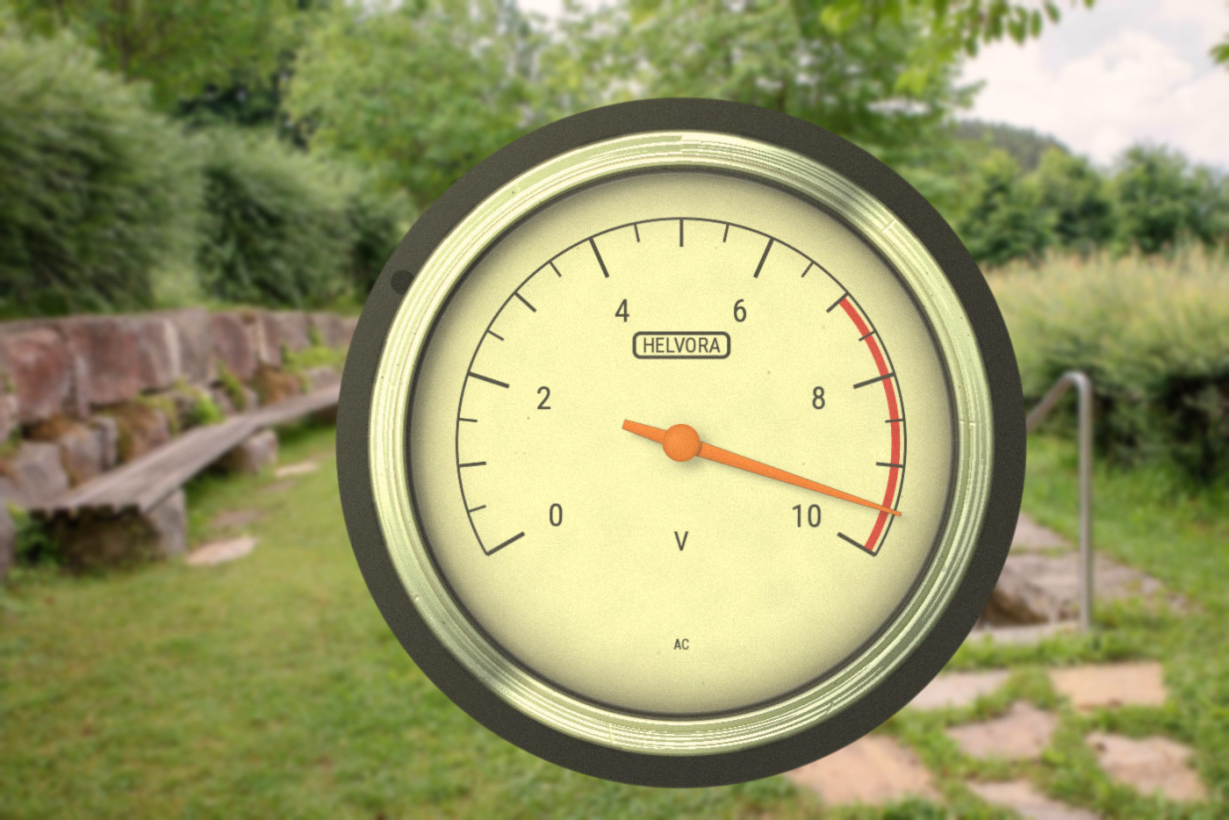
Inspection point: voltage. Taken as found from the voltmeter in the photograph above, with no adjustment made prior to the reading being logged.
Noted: 9.5 V
